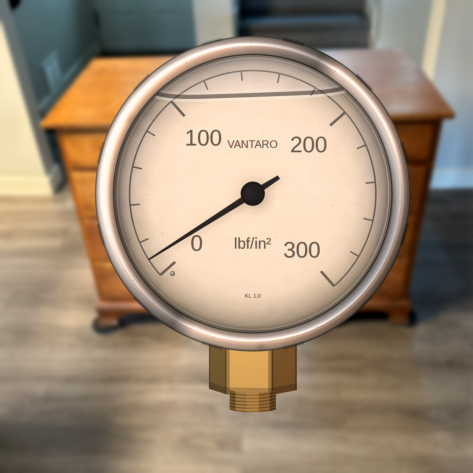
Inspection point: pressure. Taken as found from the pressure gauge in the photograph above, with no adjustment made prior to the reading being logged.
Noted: 10 psi
